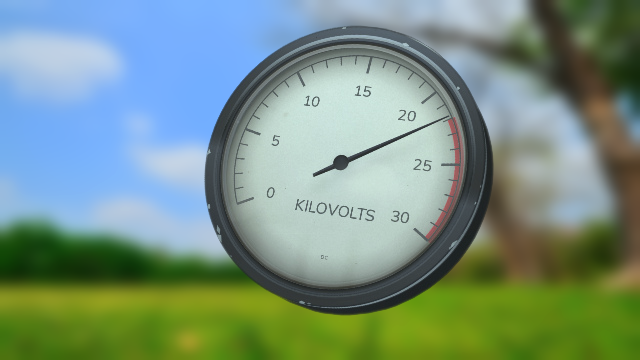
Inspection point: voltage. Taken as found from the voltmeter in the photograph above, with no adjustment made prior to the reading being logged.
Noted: 22 kV
